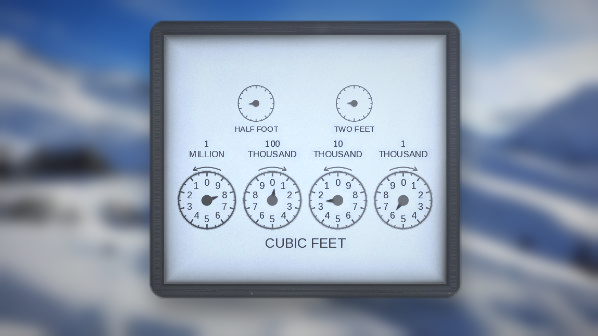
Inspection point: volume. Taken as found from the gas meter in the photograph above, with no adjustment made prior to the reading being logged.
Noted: 802600 ft³
